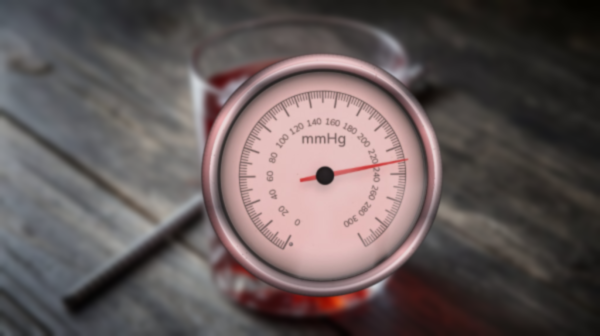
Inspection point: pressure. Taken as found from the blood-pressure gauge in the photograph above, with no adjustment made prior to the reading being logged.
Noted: 230 mmHg
